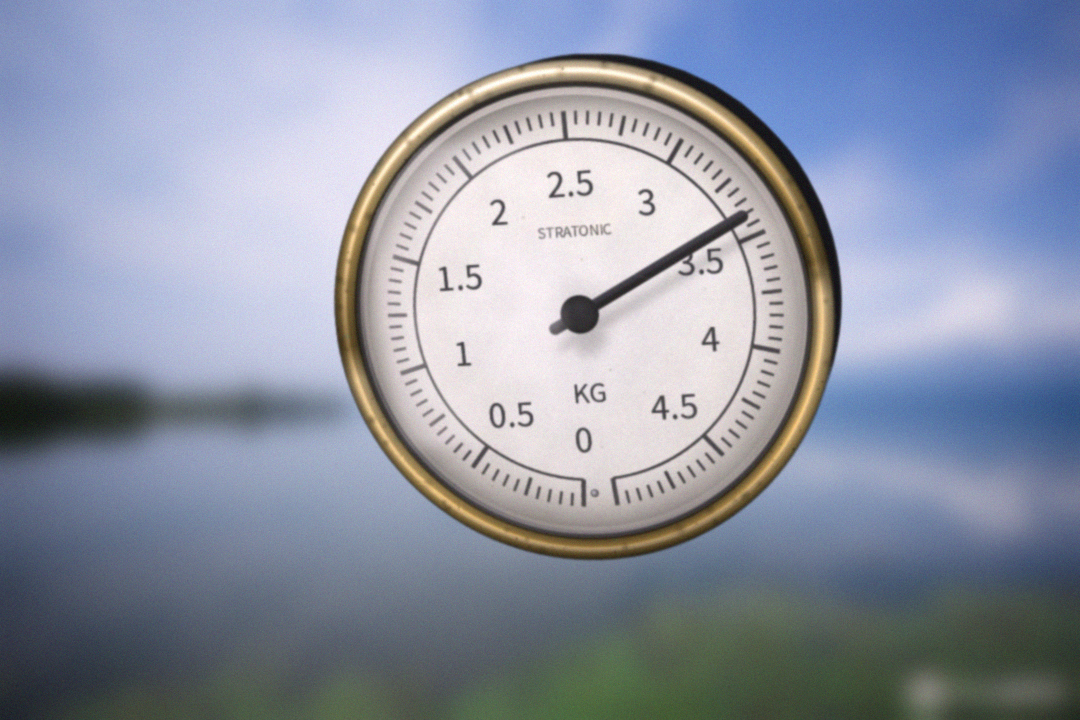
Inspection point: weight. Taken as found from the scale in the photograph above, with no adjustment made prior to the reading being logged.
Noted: 3.4 kg
